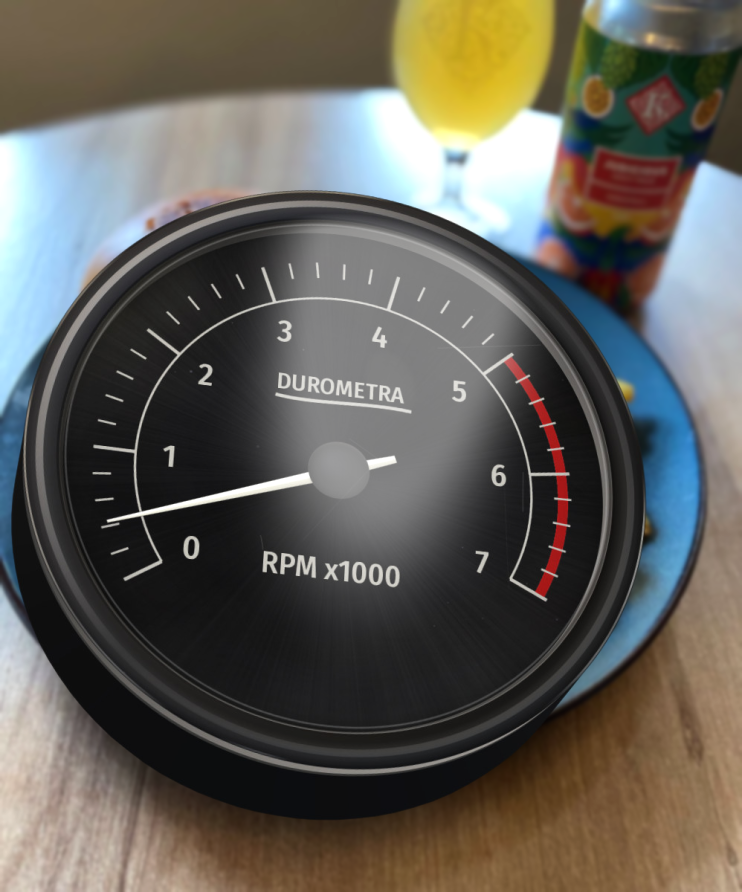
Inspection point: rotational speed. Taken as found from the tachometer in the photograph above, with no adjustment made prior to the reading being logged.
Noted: 400 rpm
